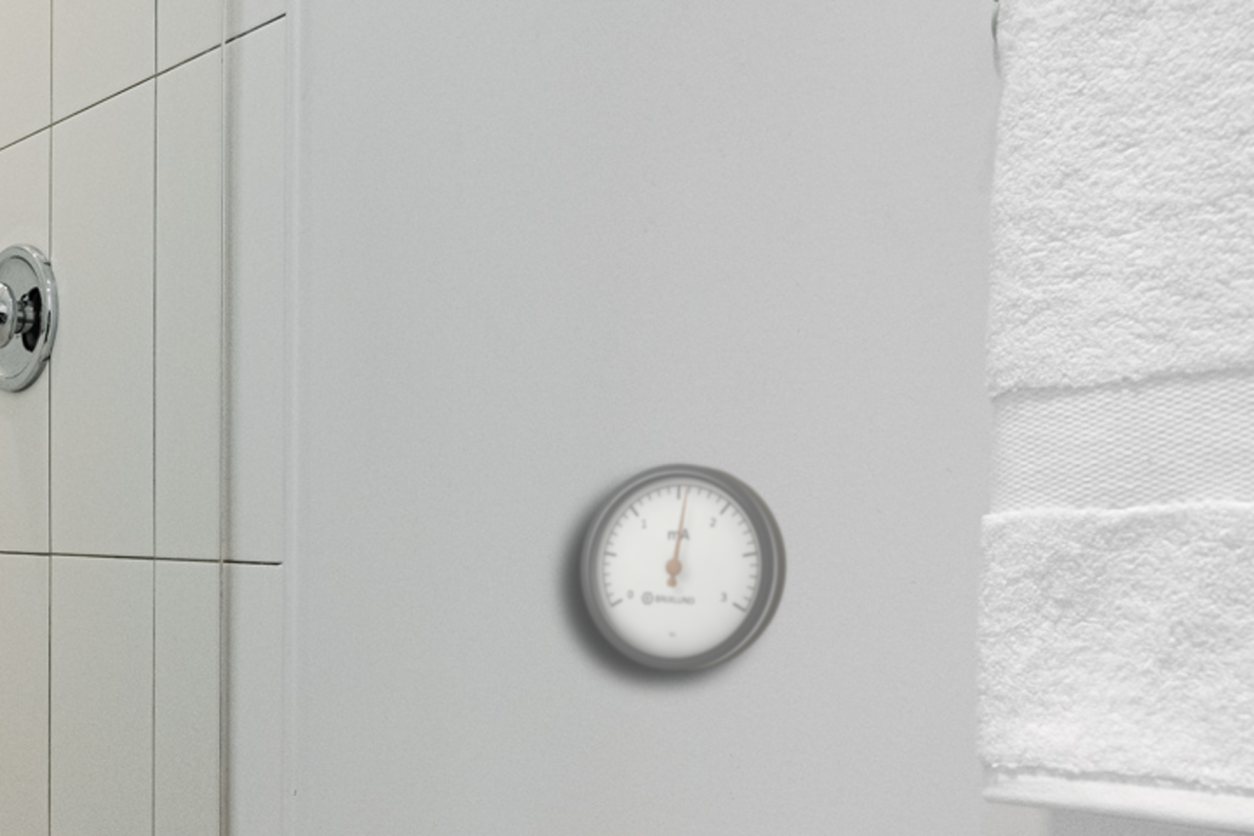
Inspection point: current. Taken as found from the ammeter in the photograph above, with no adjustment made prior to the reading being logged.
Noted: 1.6 mA
